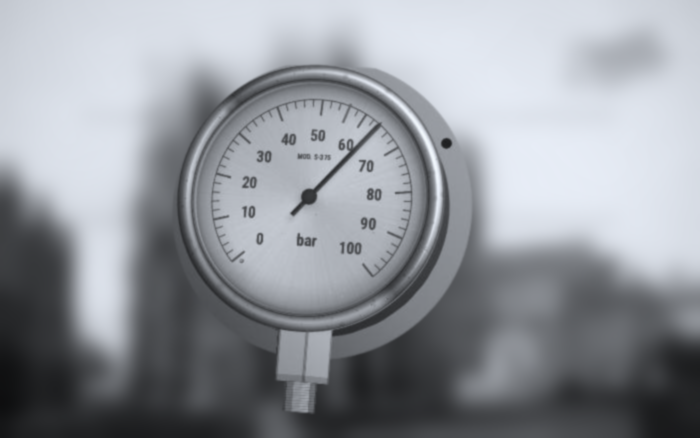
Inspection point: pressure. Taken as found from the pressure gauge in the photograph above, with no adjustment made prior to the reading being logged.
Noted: 64 bar
